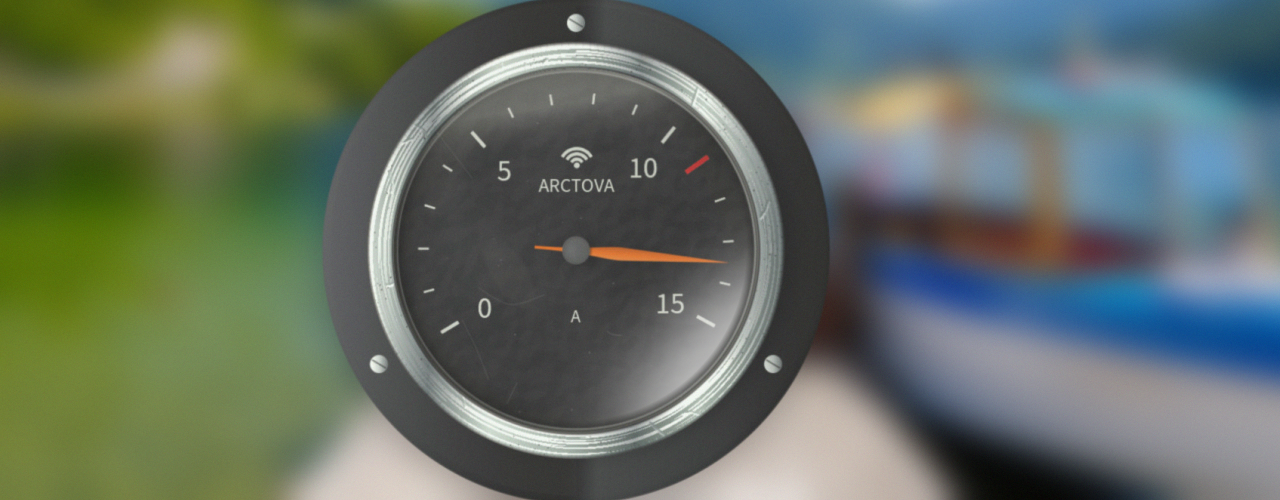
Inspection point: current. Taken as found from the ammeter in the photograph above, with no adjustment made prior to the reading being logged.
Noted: 13.5 A
